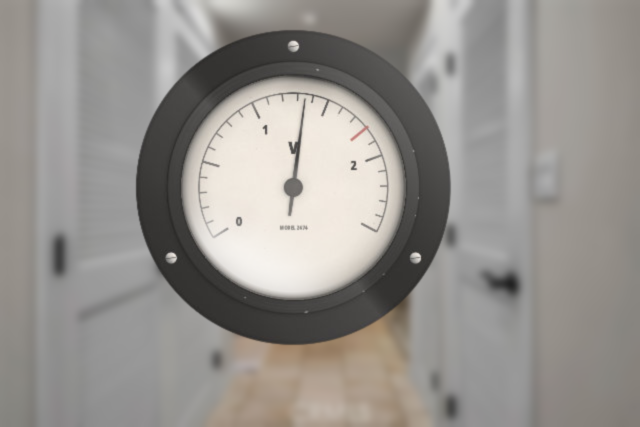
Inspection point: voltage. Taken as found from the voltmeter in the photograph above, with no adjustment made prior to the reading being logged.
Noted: 1.35 V
